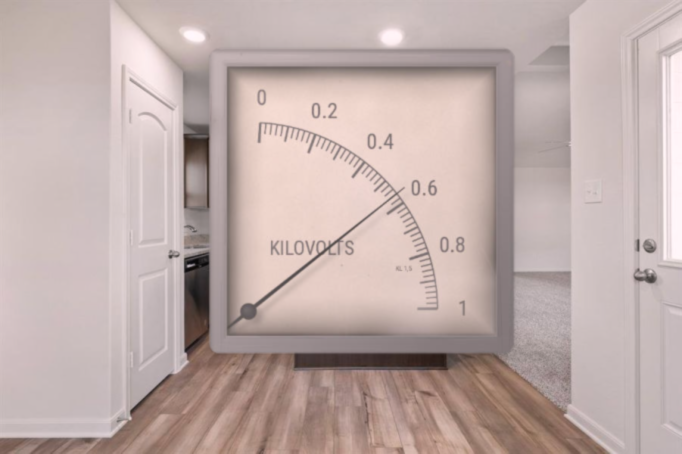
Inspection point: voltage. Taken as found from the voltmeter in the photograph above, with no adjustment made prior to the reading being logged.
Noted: 0.56 kV
